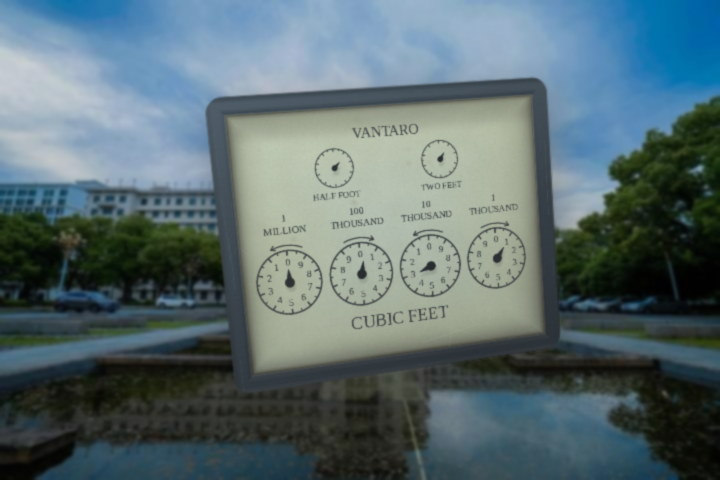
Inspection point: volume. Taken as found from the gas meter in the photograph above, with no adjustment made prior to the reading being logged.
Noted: 3100 ft³
